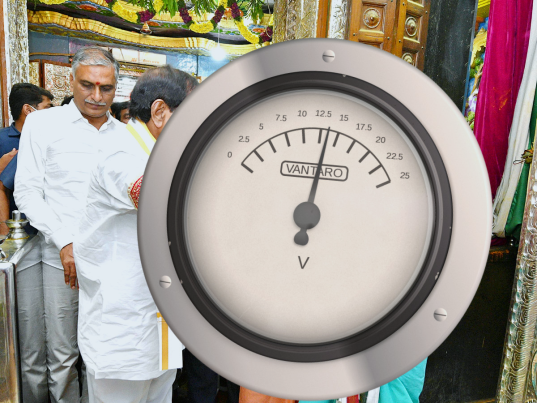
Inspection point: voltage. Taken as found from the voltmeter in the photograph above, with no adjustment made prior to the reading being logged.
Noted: 13.75 V
